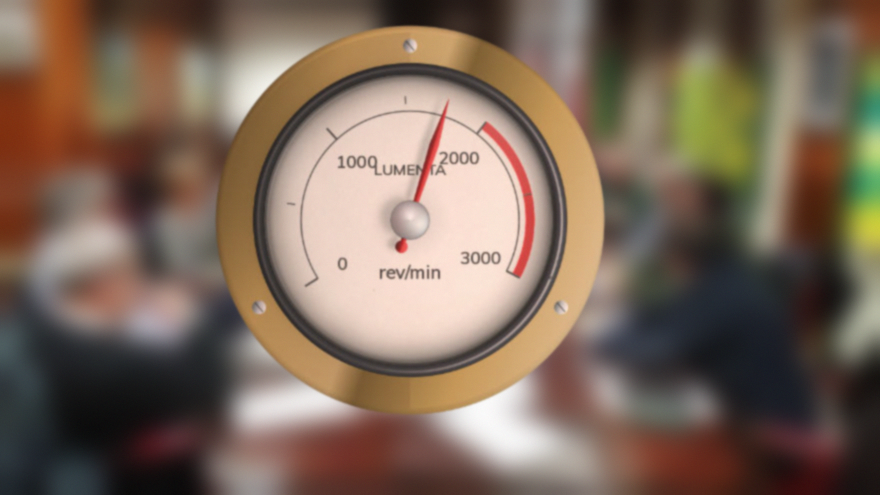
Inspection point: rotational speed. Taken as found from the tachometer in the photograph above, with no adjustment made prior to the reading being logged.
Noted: 1750 rpm
